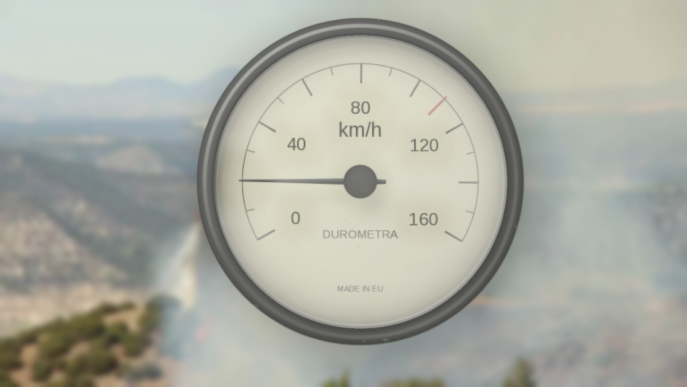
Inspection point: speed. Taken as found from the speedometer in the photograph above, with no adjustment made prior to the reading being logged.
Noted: 20 km/h
